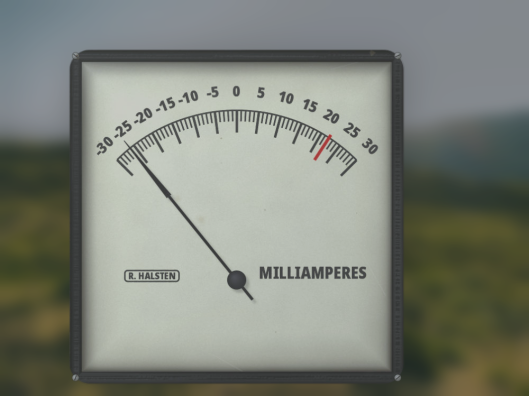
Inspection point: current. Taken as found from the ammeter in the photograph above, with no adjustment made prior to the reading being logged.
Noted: -26 mA
